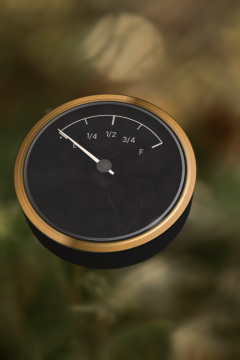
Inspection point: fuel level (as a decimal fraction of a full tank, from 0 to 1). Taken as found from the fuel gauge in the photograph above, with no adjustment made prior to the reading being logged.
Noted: 0
